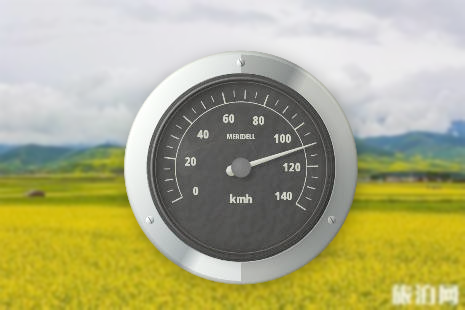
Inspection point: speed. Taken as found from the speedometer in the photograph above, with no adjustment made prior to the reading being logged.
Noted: 110 km/h
